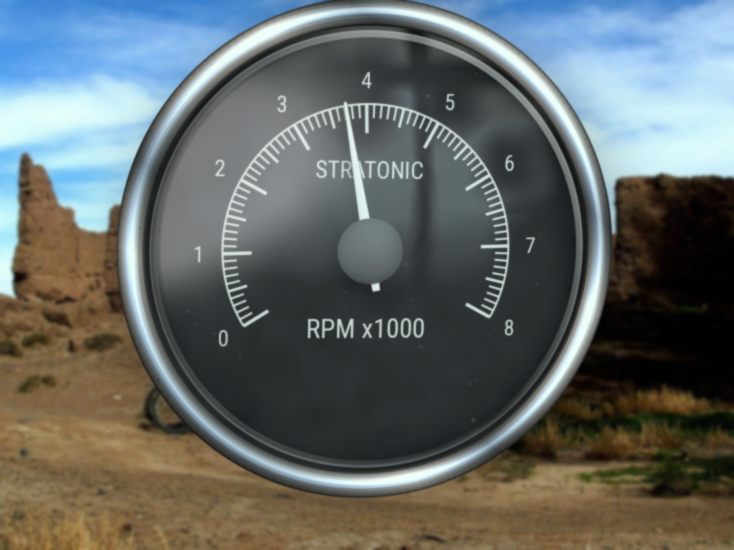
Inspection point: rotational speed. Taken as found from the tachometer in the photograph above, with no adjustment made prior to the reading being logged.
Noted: 3700 rpm
